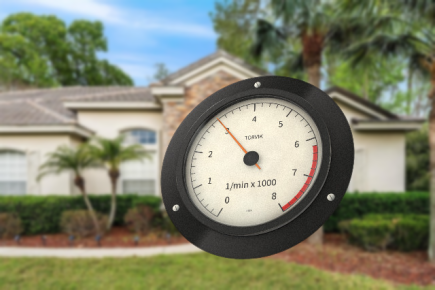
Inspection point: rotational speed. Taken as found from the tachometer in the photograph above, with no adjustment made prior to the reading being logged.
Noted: 3000 rpm
